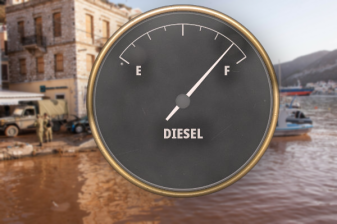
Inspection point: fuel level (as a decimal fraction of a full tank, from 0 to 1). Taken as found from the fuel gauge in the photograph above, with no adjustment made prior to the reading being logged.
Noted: 0.875
